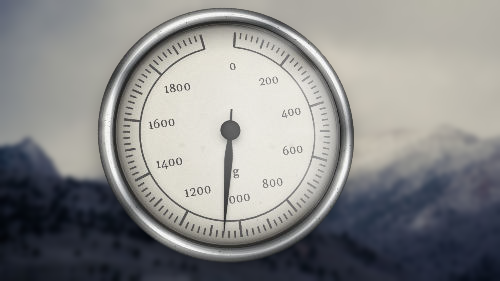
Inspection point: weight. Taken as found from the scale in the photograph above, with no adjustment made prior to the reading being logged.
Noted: 1060 g
